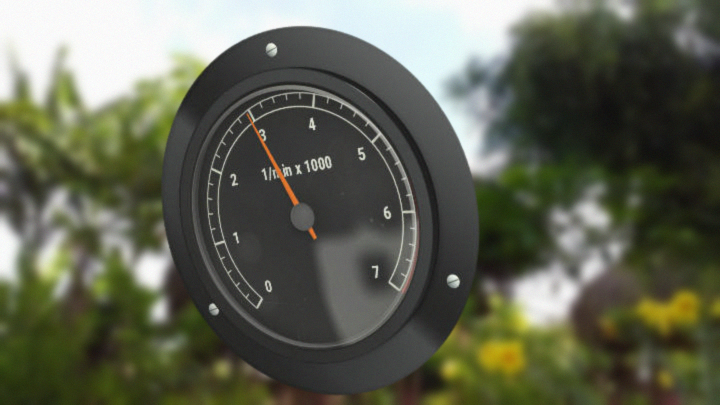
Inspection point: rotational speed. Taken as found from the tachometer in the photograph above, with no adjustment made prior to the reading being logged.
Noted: 3000 rpm
